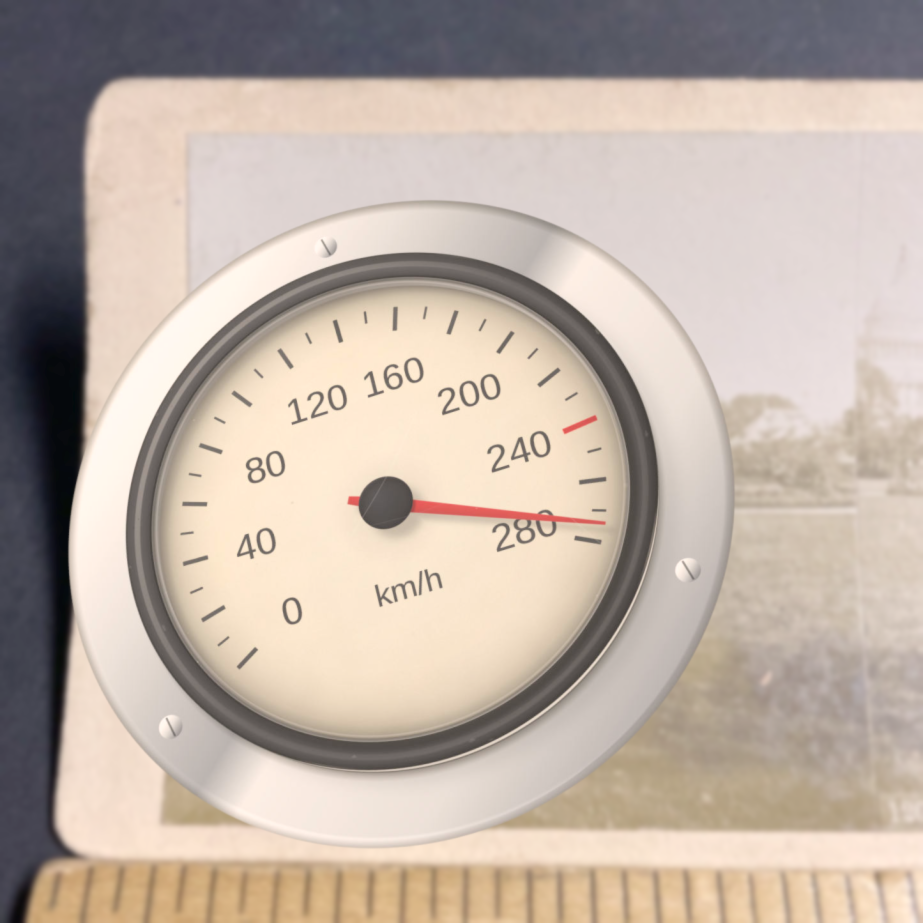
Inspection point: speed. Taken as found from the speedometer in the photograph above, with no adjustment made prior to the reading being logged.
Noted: 275 km/h
